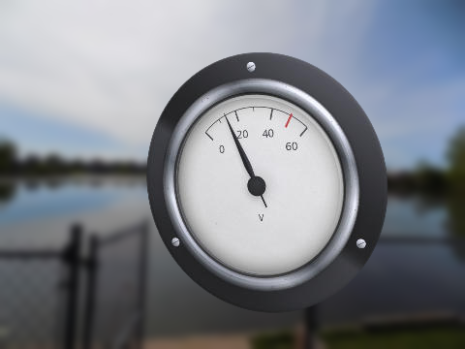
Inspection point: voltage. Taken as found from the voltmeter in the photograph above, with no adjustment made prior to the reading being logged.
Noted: 15 V
